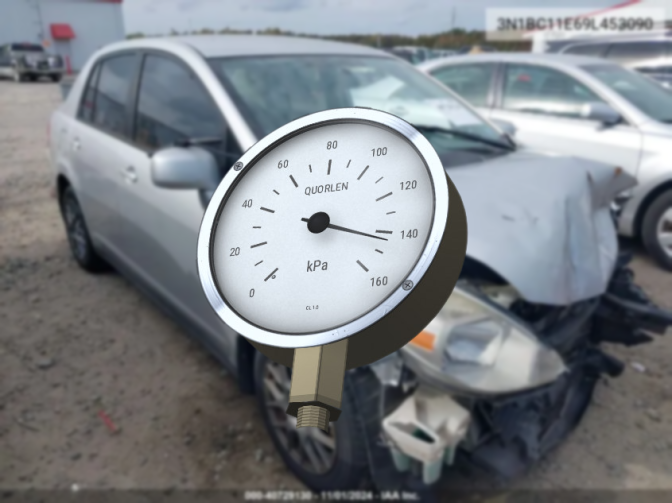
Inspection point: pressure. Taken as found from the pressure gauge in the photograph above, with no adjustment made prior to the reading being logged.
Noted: 145 kPa
